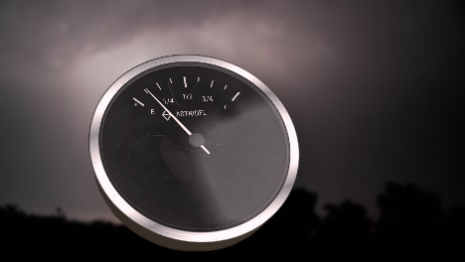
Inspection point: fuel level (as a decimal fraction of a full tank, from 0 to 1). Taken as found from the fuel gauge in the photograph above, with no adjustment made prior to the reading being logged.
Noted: 0.125
